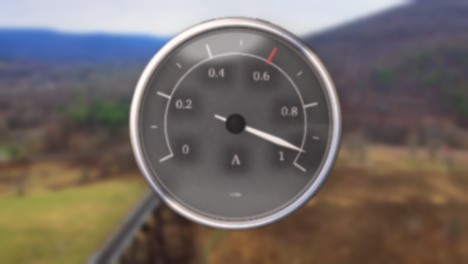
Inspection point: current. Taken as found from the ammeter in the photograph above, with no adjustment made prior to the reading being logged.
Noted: 0.95 A
